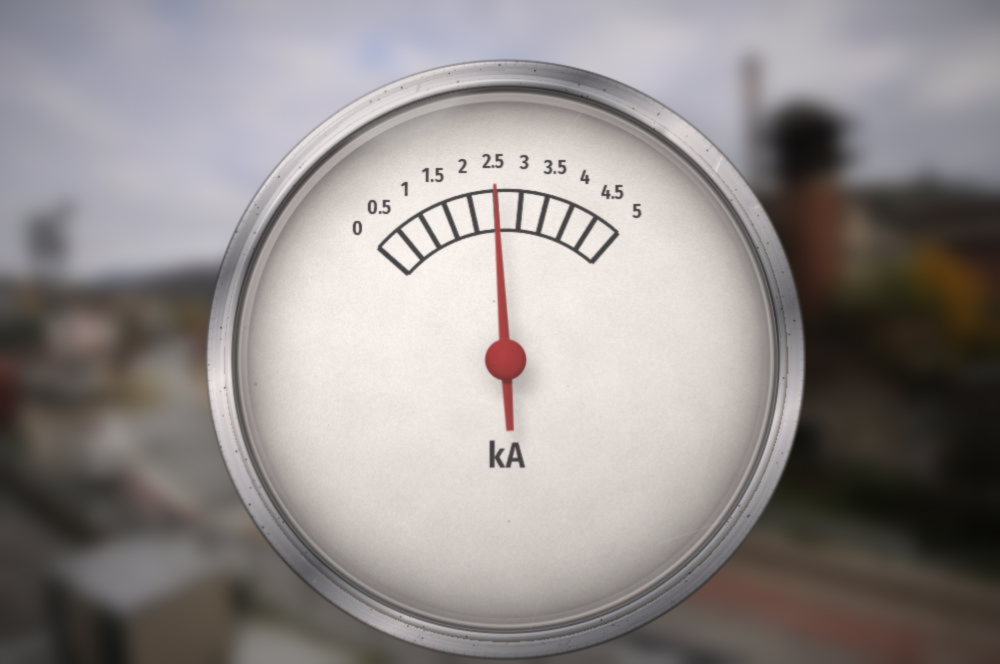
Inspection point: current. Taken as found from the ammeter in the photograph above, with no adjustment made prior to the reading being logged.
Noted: 2.5 kA
